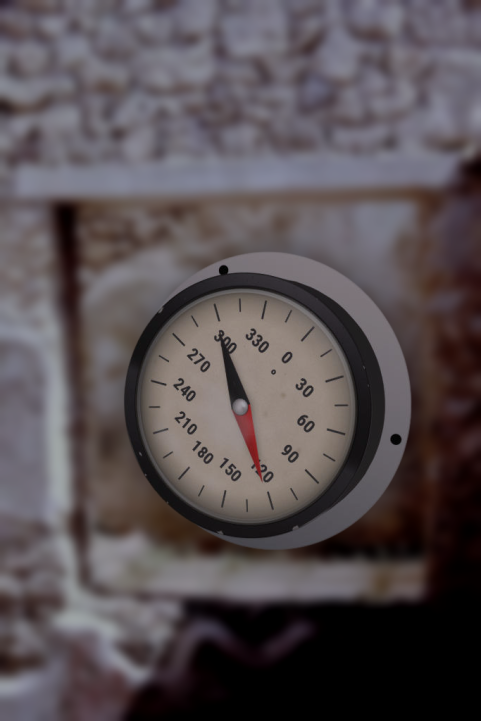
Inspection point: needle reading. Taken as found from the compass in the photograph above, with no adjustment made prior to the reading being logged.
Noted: 120 °
